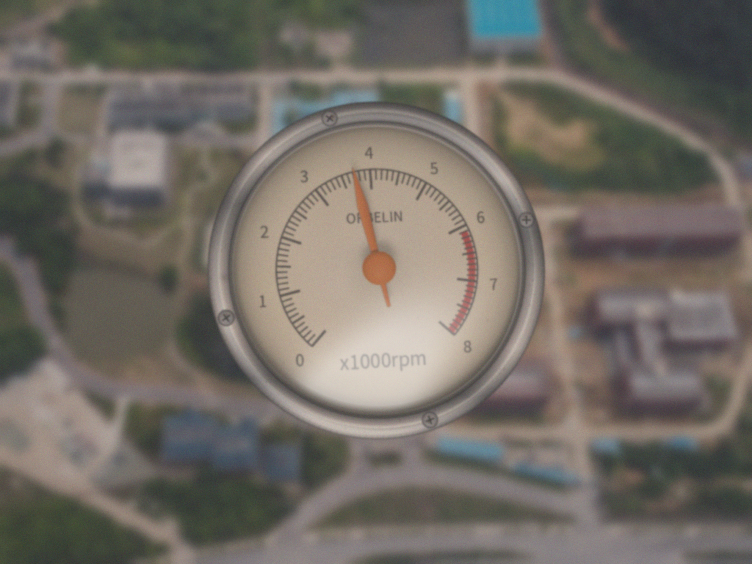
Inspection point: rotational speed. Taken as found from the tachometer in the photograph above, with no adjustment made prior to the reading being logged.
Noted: 3700 rpm
